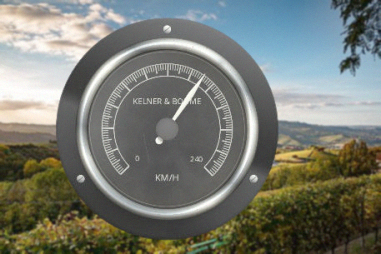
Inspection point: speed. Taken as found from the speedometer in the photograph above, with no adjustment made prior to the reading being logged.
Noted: 150 km/h
